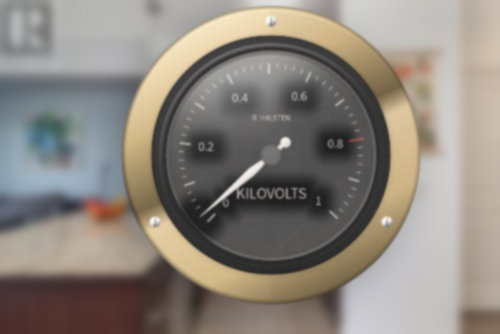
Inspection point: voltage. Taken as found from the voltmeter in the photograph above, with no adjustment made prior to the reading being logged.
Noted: 0.02 kV
